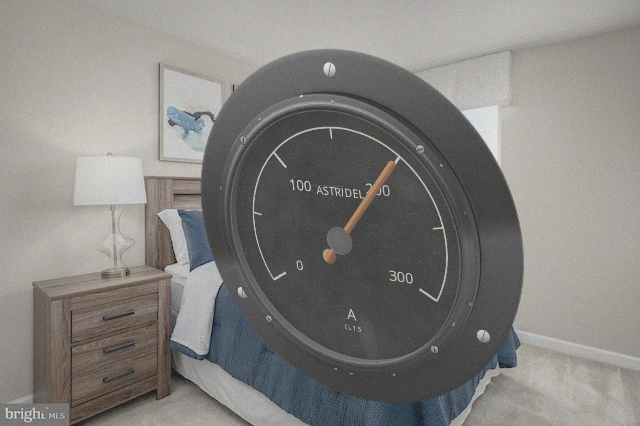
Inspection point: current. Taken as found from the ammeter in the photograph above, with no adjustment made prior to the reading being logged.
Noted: 200 A
